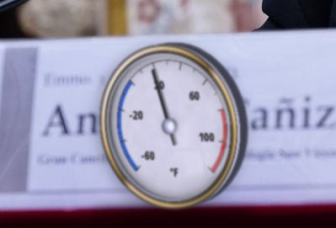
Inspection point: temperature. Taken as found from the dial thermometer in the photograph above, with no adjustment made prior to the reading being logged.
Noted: 20 °F
